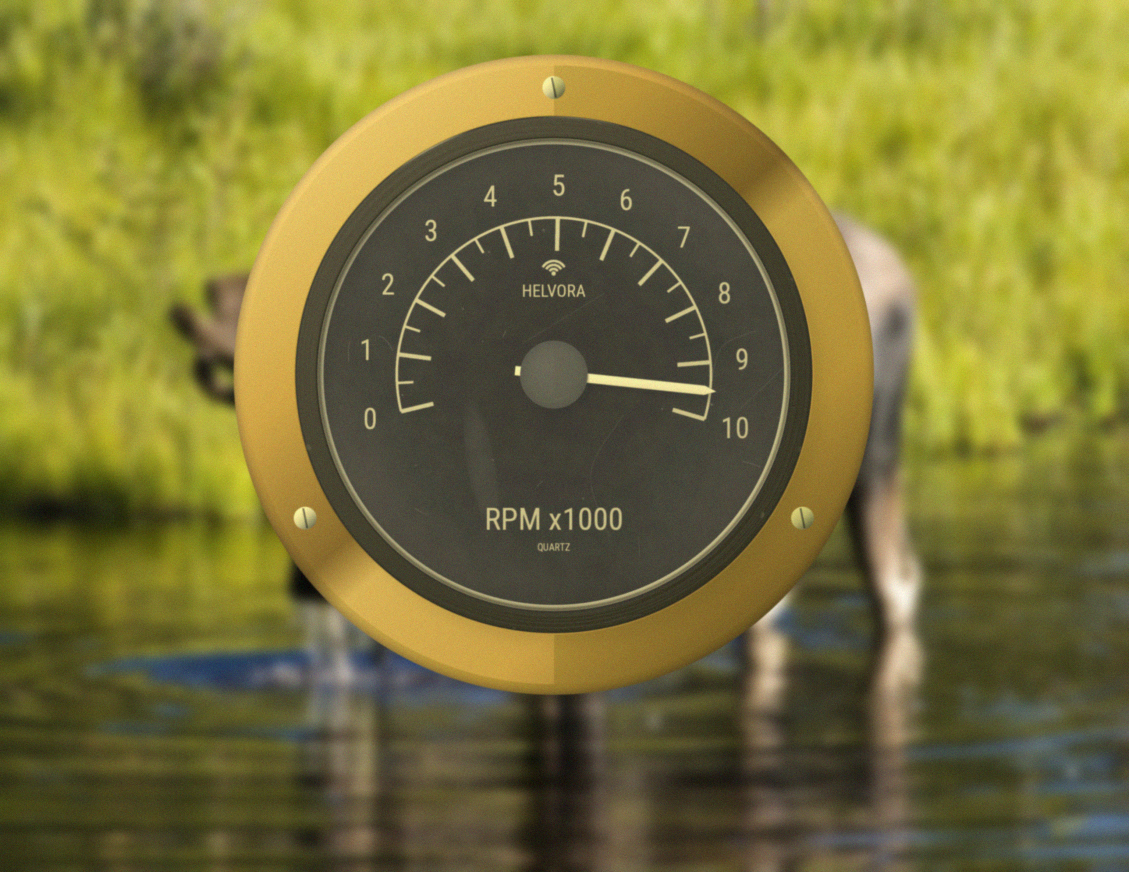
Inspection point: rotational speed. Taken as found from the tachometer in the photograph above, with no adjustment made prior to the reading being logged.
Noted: 9500 rpm
